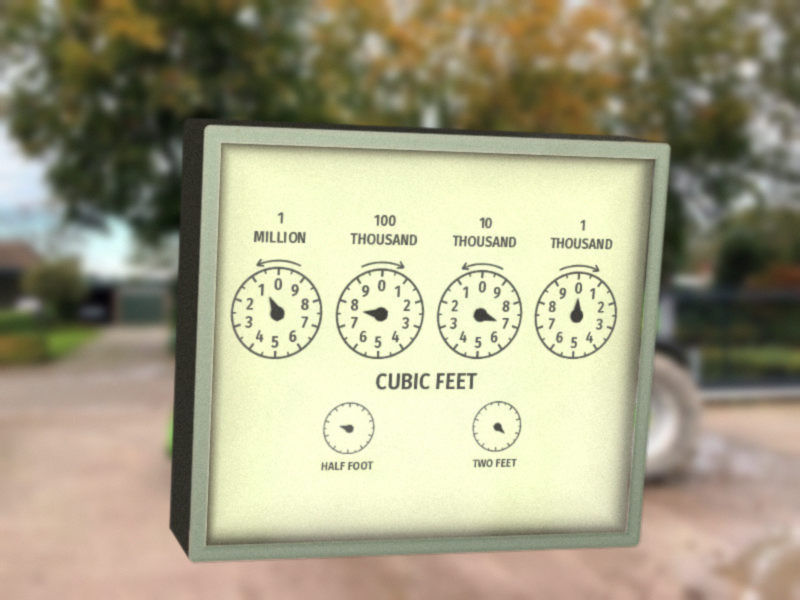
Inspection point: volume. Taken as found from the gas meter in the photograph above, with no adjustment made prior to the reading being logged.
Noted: 77000 ft³
